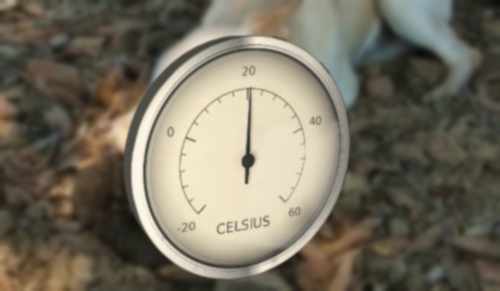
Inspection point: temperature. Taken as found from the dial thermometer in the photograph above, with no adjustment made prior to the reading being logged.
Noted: 20 °C
